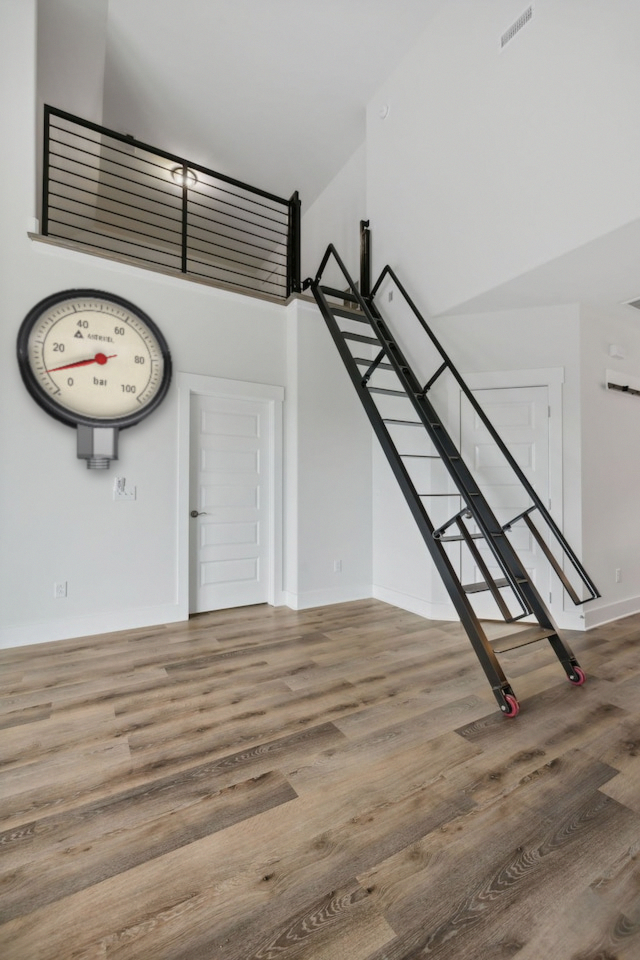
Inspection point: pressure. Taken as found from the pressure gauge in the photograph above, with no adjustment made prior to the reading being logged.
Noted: 8 bar
